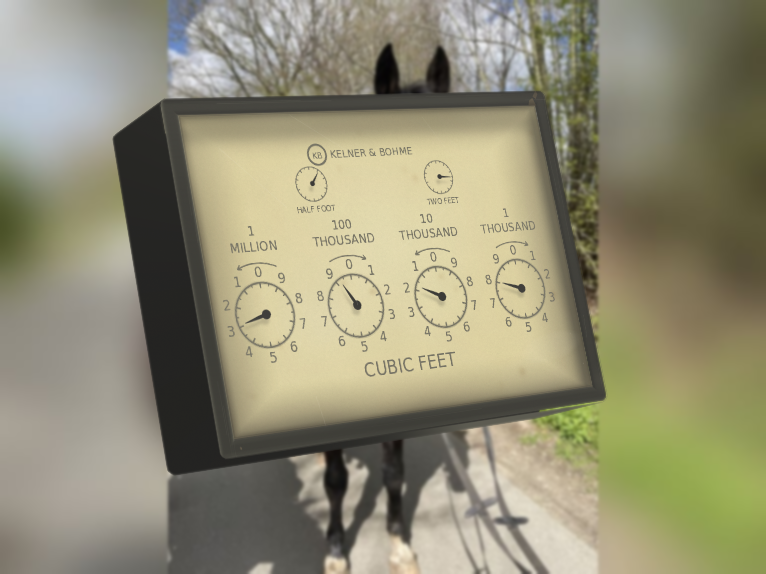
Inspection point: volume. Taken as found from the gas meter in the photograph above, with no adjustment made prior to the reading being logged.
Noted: 291800 ft³
